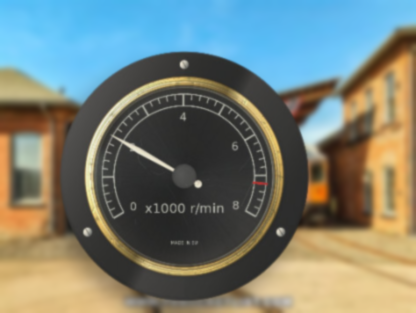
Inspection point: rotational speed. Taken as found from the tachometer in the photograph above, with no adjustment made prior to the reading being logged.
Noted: 2000 rpm
